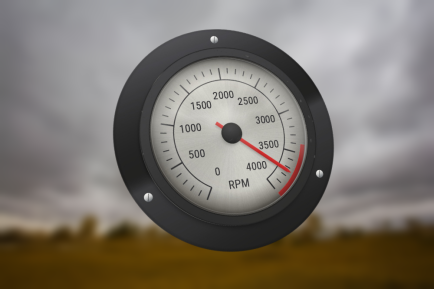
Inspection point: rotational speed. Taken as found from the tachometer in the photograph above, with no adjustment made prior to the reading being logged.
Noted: 3750 rpm
